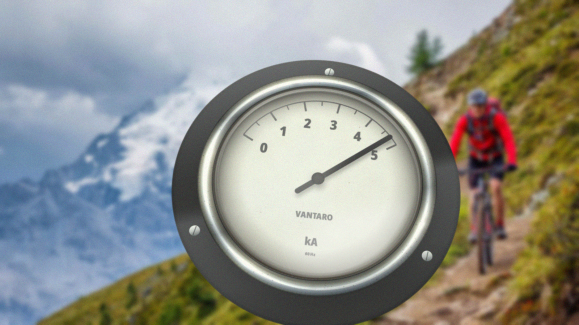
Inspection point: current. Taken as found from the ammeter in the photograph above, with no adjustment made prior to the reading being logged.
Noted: 4.75 kA
